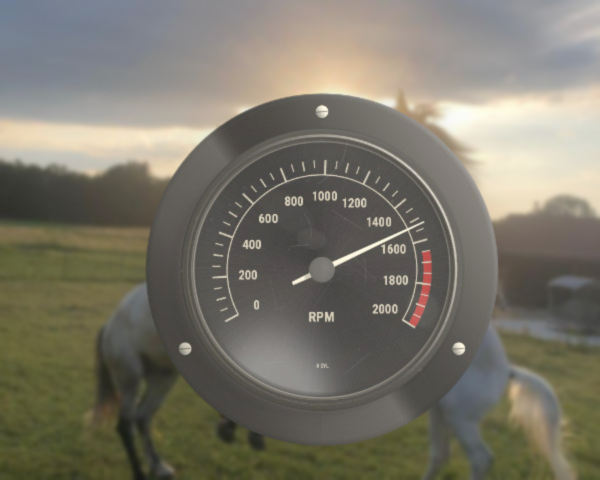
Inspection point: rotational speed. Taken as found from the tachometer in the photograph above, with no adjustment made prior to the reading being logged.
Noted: 1525 rpm
